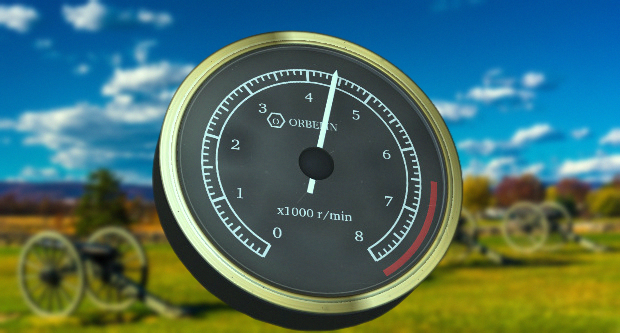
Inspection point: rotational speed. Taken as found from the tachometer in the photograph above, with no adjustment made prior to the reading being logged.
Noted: 4400 rpm
